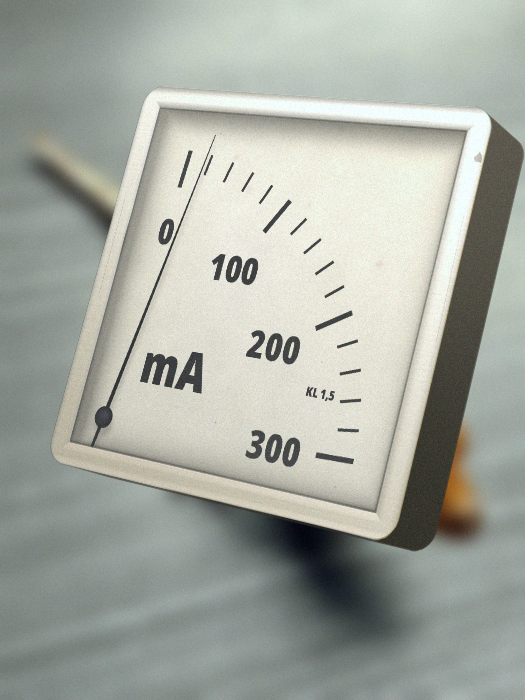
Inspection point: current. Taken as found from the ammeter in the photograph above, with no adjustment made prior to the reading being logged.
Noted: 20 mA
